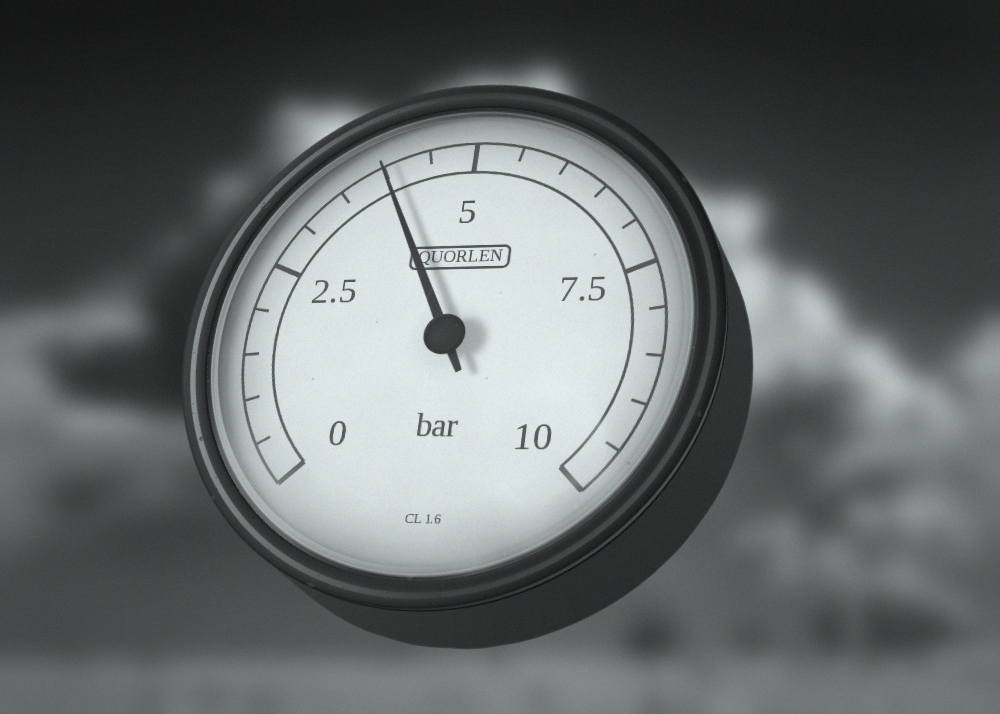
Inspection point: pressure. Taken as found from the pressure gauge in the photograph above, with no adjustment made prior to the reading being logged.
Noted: 4 bar
